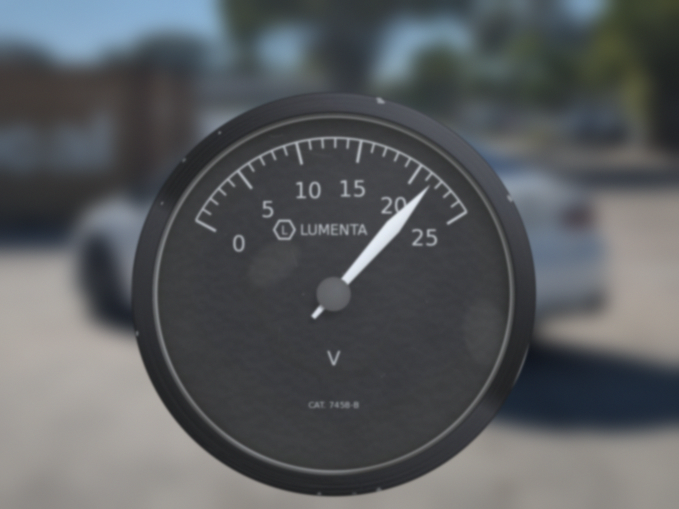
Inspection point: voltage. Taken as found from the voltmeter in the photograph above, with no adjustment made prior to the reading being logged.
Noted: 21.5 V
